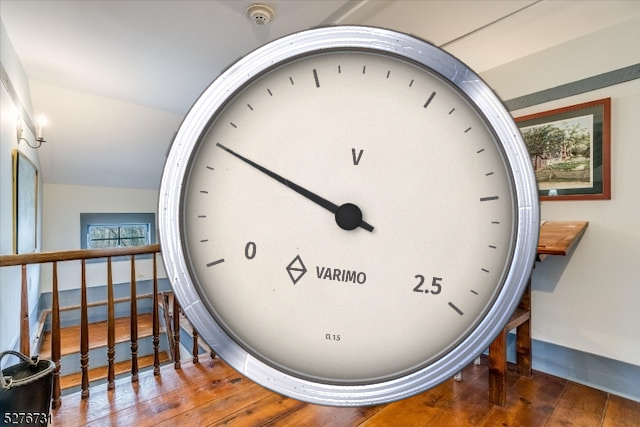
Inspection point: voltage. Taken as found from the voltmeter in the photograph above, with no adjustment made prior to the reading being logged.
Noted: 0.5 V
